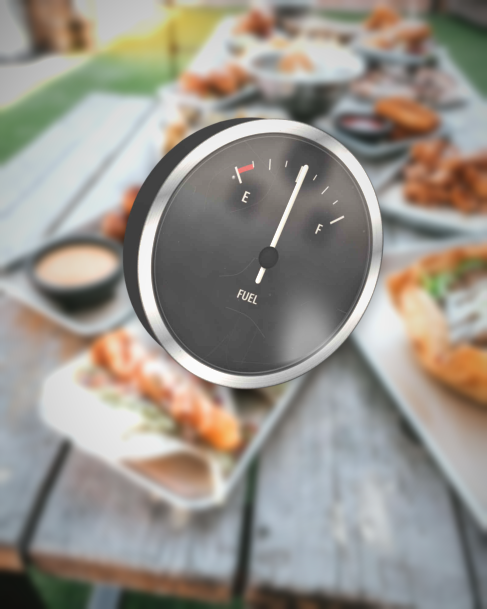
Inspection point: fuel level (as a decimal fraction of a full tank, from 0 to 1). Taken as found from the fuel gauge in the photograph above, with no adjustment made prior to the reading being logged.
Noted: 0.5
